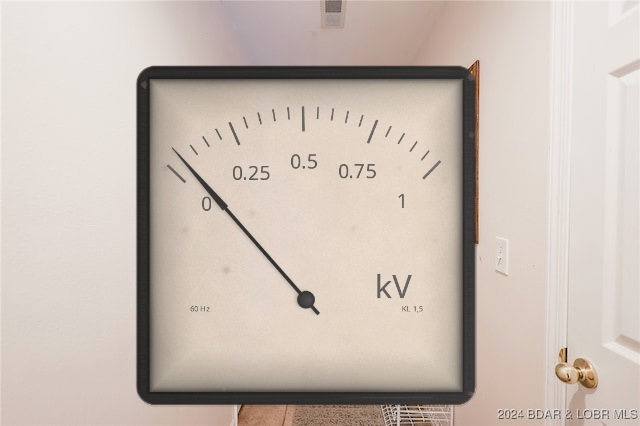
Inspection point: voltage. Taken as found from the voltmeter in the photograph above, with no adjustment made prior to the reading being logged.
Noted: 0.05 kV
